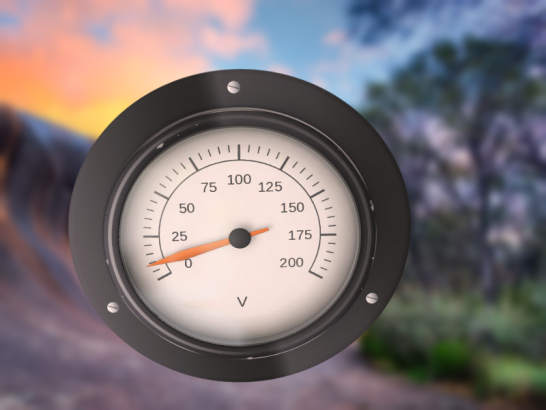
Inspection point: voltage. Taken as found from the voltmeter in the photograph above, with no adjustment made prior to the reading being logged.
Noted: 10 V
